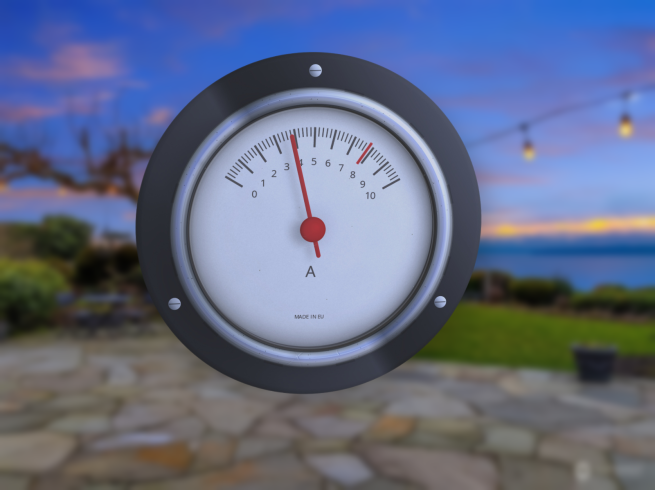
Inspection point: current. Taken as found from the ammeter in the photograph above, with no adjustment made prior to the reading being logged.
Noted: 3.8 A
